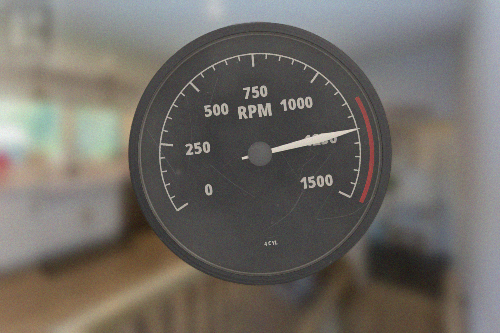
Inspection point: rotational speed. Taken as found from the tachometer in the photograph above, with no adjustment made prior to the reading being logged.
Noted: 1250 rpm
